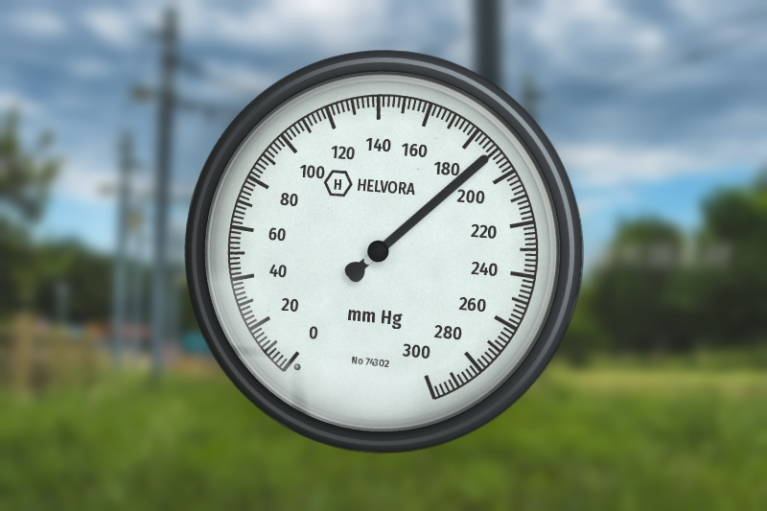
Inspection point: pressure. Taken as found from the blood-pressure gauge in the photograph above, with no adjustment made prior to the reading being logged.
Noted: 190 mmHg
